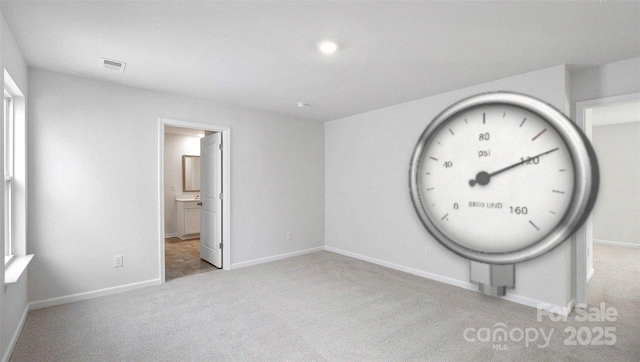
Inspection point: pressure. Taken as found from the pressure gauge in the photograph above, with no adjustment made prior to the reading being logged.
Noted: 120 psi
